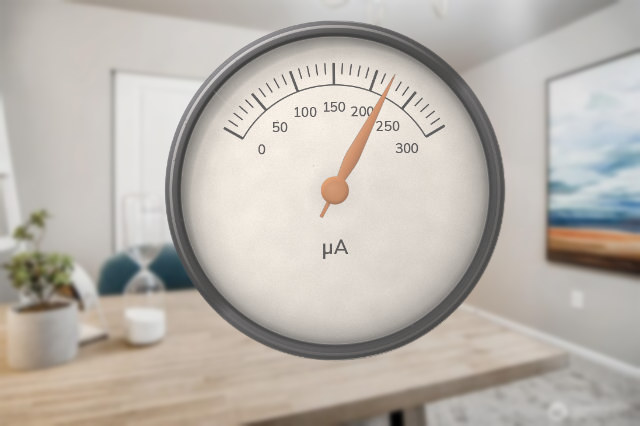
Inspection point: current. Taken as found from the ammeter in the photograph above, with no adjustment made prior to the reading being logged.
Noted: 220 µA
